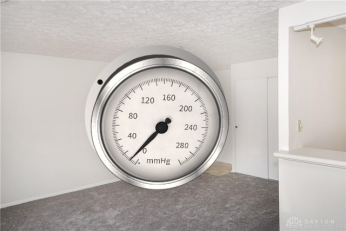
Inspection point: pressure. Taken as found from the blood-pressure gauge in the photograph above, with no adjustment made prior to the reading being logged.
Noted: 10 mmHg
